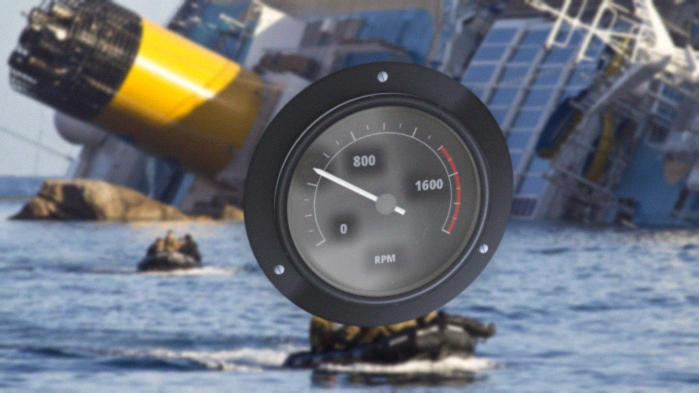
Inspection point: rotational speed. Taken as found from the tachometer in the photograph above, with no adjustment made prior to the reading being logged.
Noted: 500 rpm
